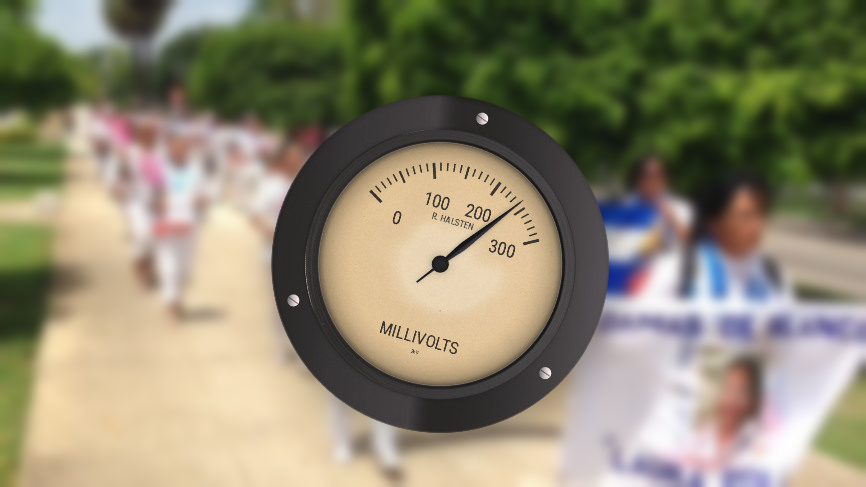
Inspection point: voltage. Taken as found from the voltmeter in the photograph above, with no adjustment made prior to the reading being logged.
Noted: 240 mV
